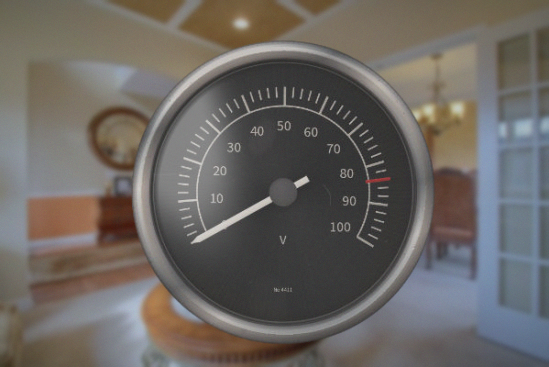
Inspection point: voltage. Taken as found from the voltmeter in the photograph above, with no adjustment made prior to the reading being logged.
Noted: 0 V
